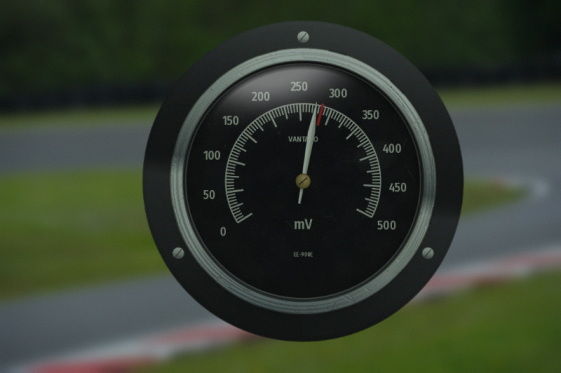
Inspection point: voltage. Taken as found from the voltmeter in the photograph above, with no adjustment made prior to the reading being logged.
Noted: 275 mV
